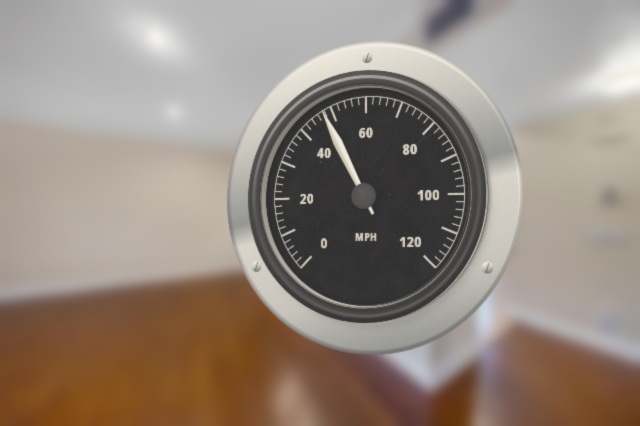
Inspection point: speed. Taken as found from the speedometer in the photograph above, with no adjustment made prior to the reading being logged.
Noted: 48 mph
